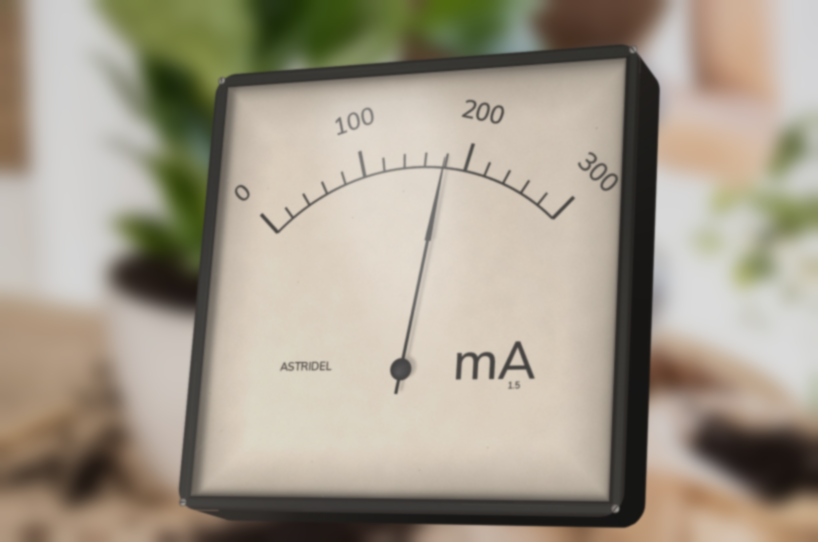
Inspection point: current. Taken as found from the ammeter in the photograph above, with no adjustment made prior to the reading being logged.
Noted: 180 mA
